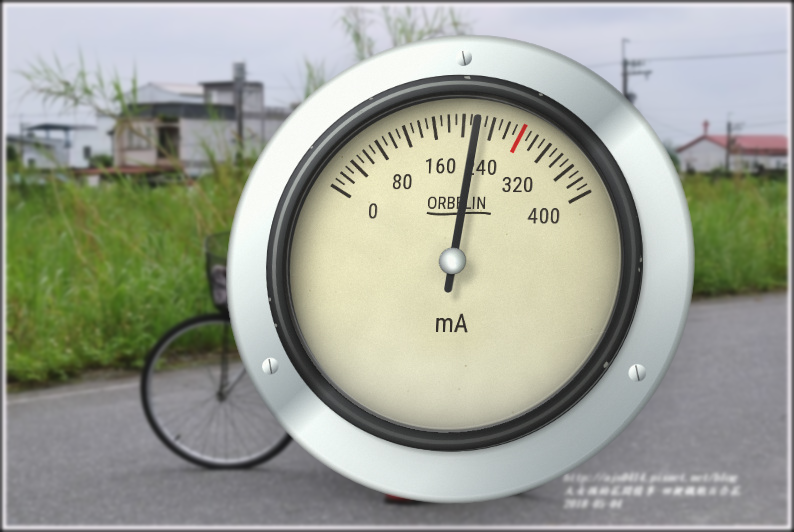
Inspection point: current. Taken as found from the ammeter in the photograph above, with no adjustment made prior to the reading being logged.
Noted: 220 mA
